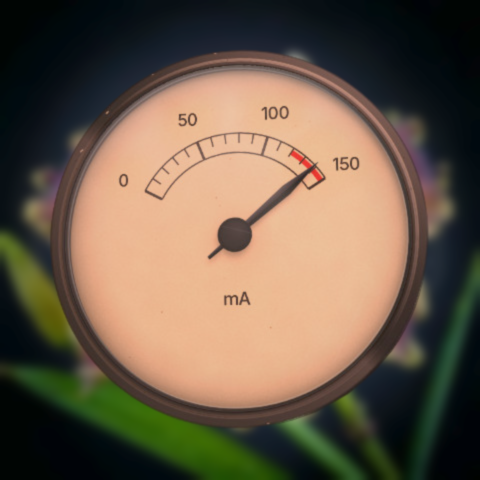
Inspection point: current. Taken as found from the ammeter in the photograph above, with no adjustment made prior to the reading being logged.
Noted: 140 mA
